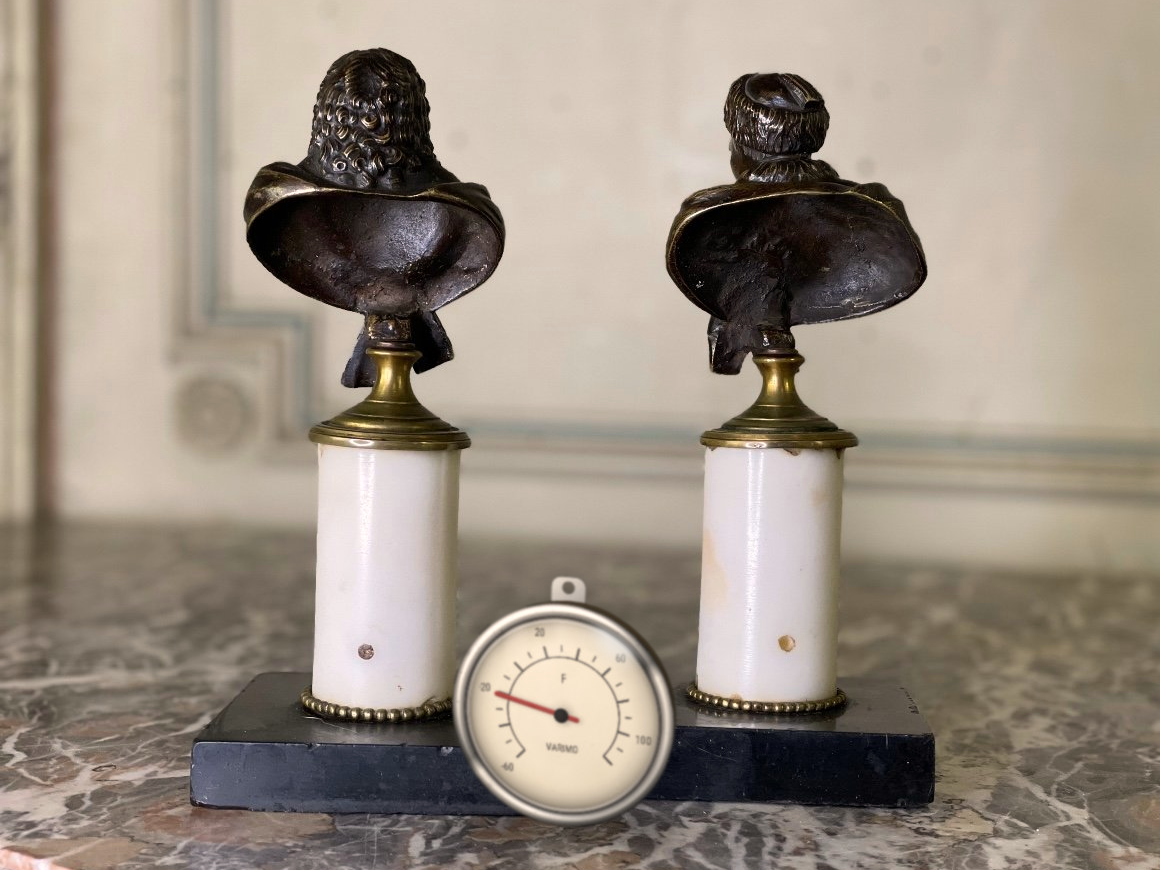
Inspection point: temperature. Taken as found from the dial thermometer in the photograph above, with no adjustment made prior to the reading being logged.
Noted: -20 °F
